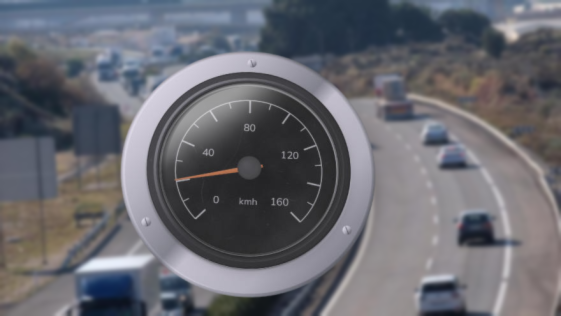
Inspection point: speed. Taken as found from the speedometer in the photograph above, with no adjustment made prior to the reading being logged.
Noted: 20 km/h
